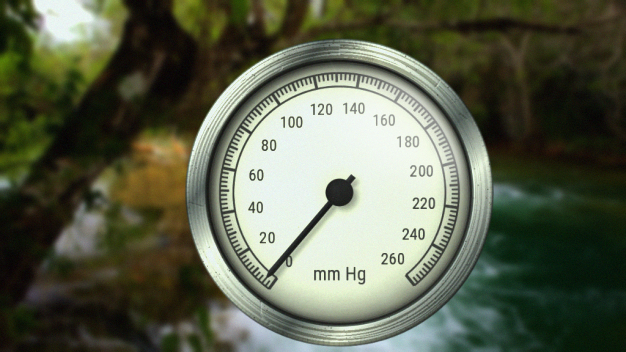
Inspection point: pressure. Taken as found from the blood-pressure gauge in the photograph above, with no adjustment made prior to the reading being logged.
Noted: 4 mmHg
